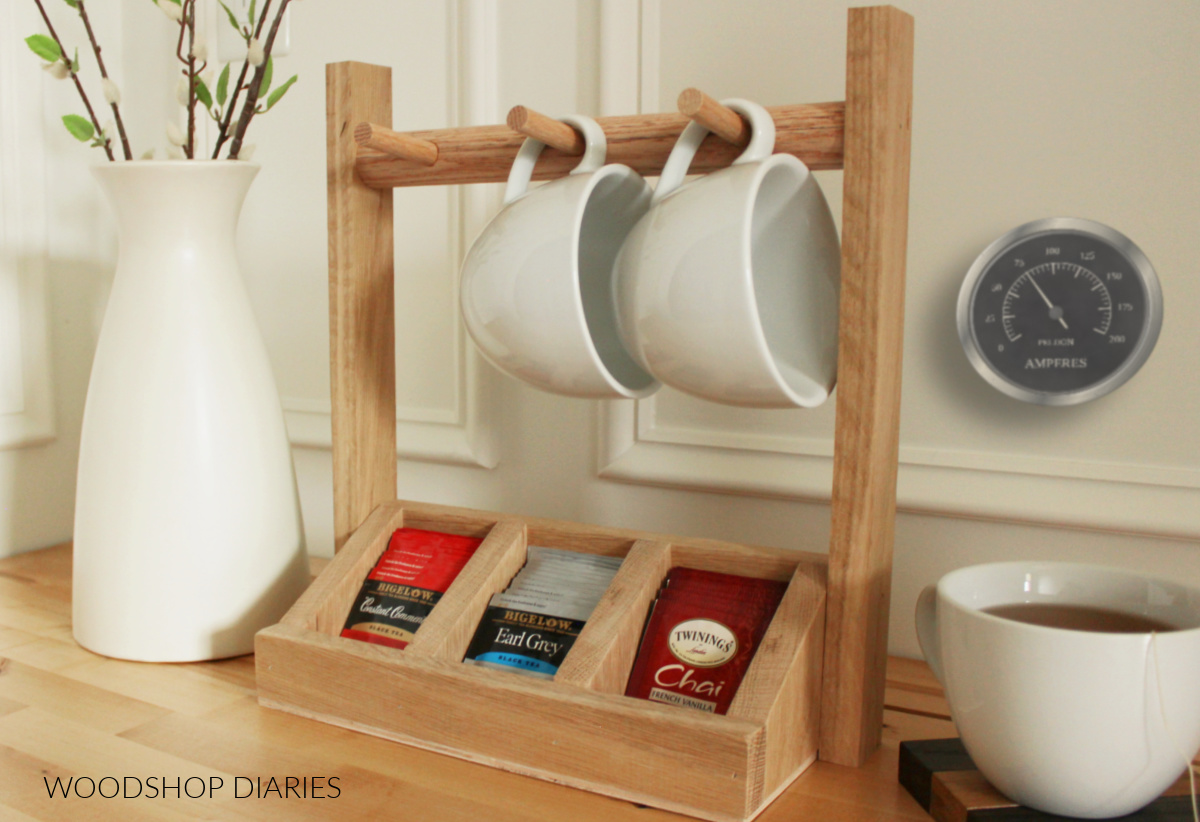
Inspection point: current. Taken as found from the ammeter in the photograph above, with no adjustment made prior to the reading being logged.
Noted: 75 A
